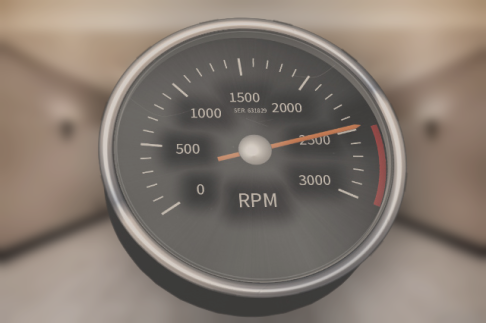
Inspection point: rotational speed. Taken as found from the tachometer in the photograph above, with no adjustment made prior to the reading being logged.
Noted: 2500 rpm
